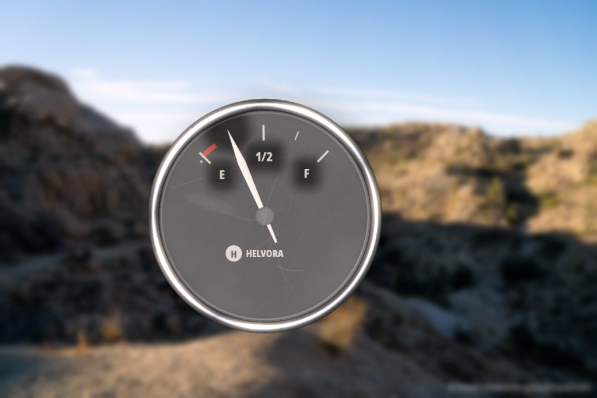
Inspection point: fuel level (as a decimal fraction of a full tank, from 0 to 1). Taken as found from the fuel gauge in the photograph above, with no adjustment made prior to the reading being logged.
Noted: 0.25
